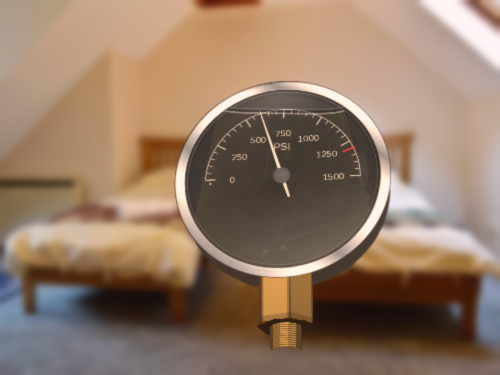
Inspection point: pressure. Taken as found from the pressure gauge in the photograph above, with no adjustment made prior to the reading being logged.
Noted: 600 psi
